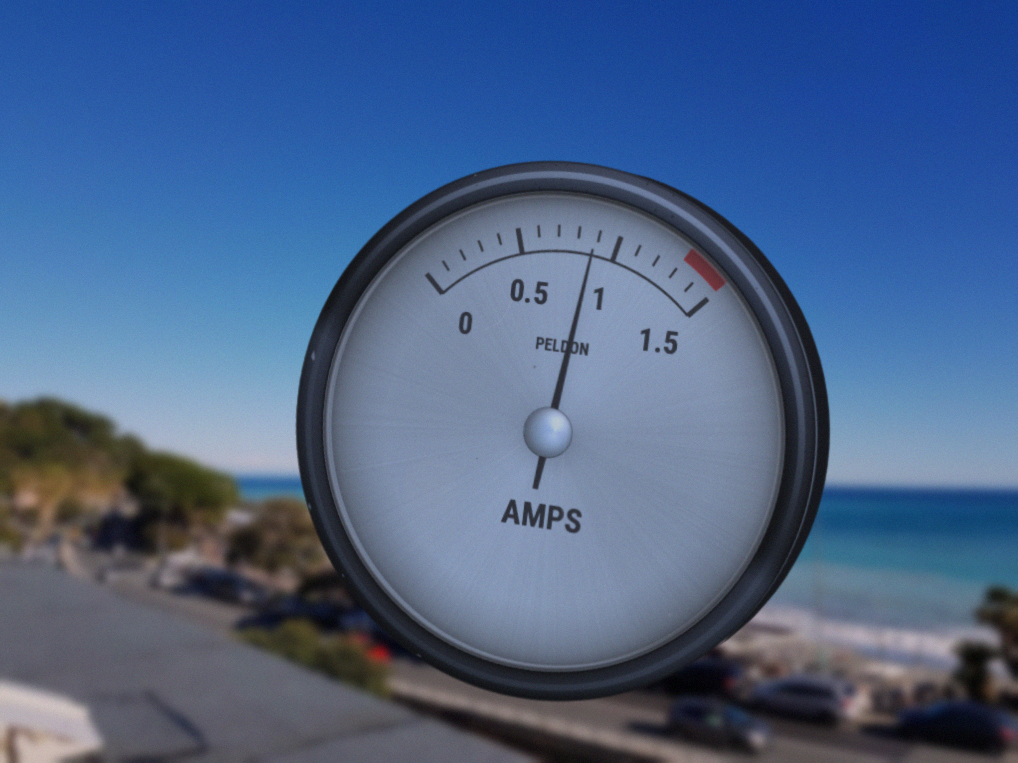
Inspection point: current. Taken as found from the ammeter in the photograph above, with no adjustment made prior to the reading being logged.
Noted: 0.9 A
